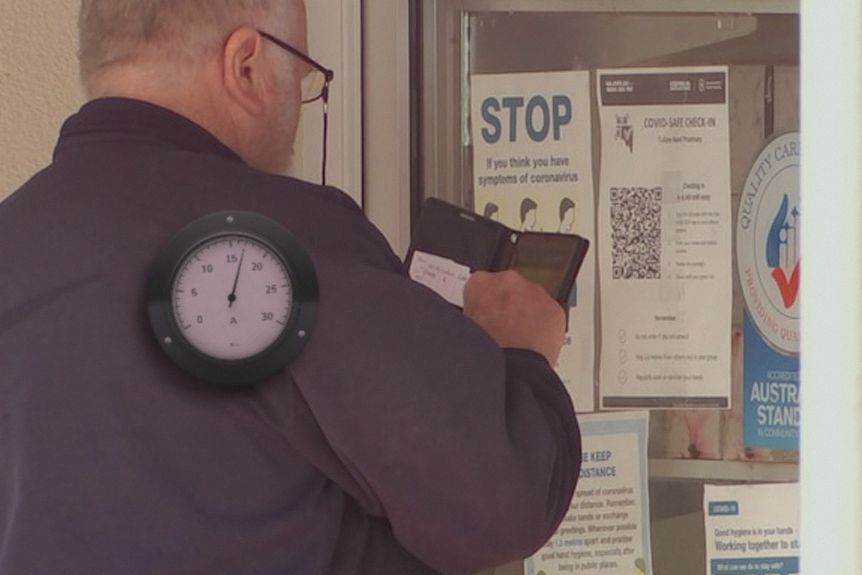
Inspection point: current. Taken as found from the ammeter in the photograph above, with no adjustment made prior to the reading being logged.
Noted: 17 A
